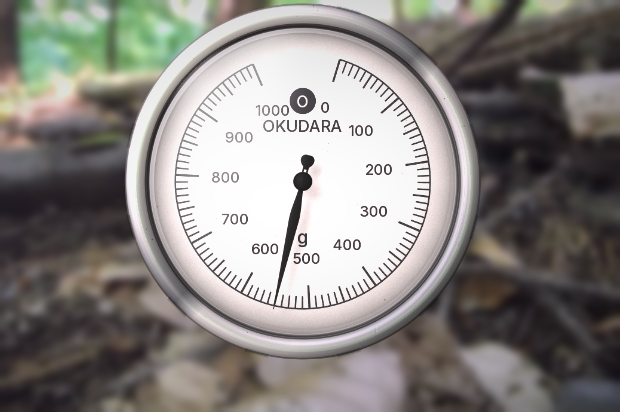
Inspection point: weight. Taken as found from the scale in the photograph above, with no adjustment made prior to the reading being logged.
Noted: 550 g
